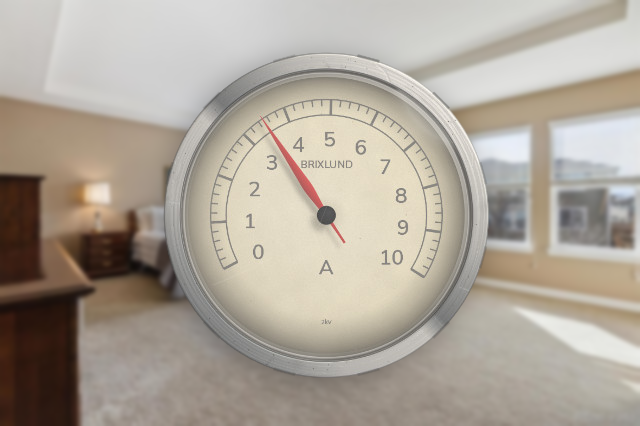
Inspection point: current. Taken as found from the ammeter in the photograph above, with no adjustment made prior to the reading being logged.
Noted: 3.5 A
